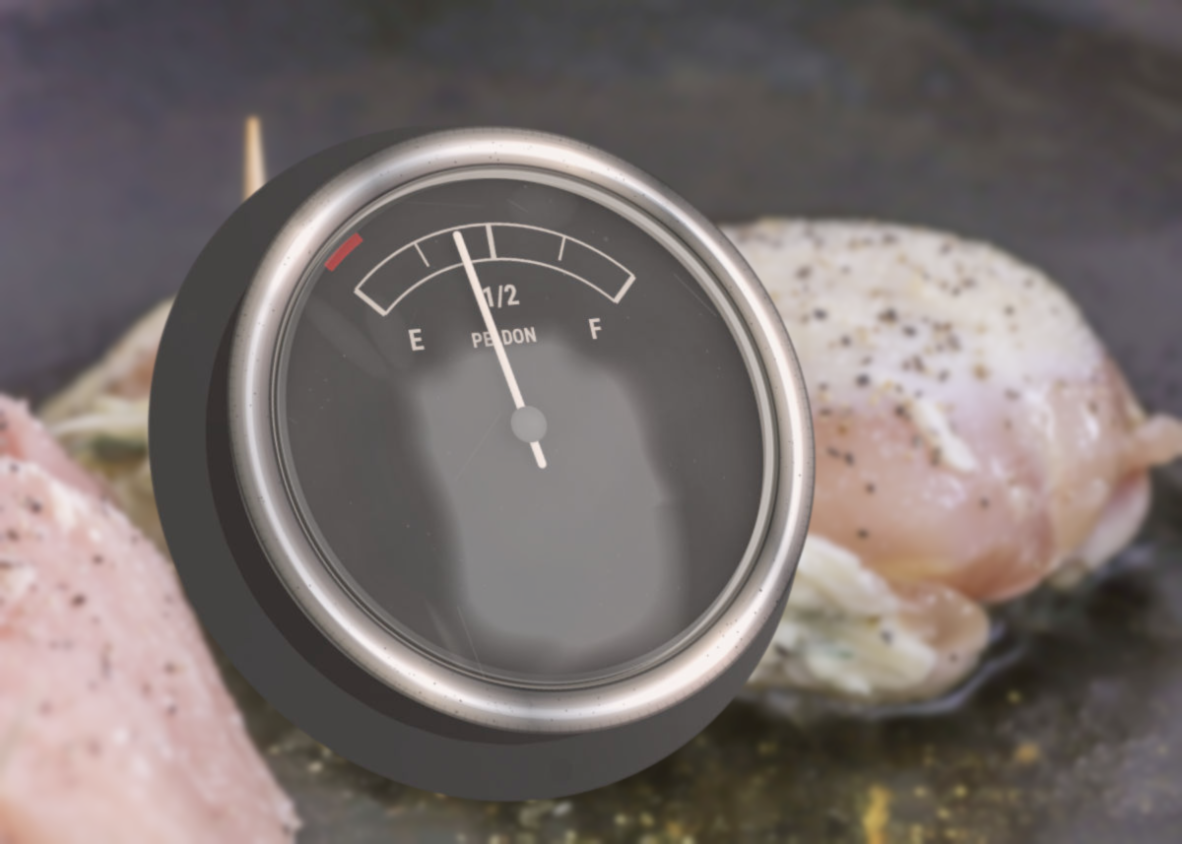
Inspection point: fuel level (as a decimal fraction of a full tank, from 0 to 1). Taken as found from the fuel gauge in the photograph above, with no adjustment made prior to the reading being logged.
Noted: 0.375
